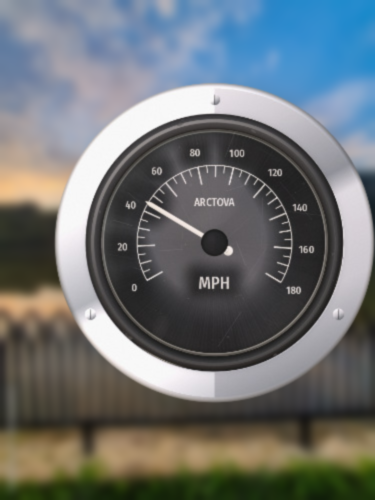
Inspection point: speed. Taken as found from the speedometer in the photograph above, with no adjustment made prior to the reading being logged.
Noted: 45 mph
